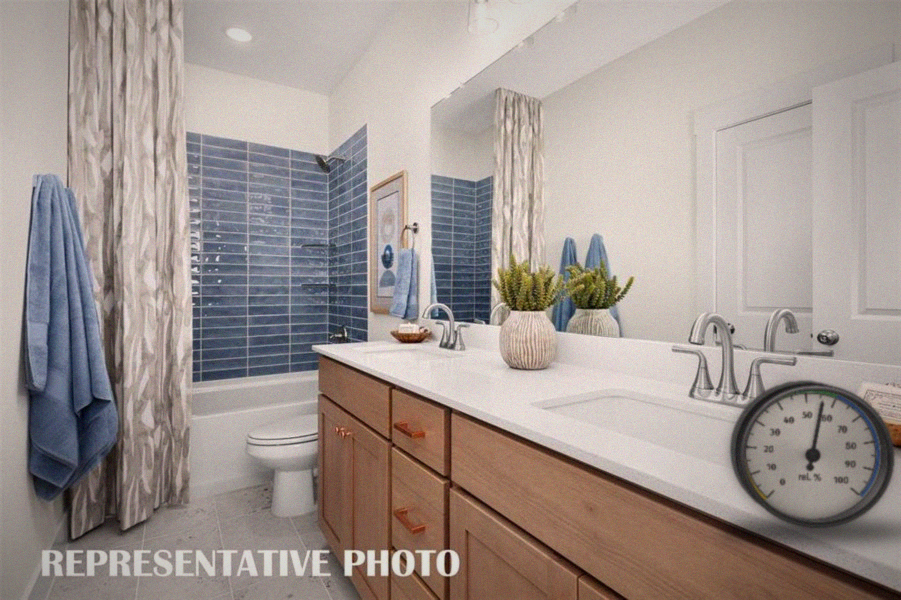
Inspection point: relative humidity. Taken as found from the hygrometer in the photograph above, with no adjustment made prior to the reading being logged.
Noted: 55 %
